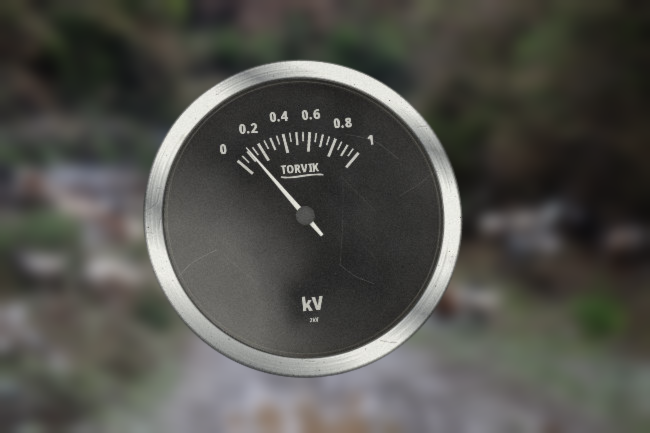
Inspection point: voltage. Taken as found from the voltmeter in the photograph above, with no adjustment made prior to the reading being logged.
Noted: 0.1 kV
